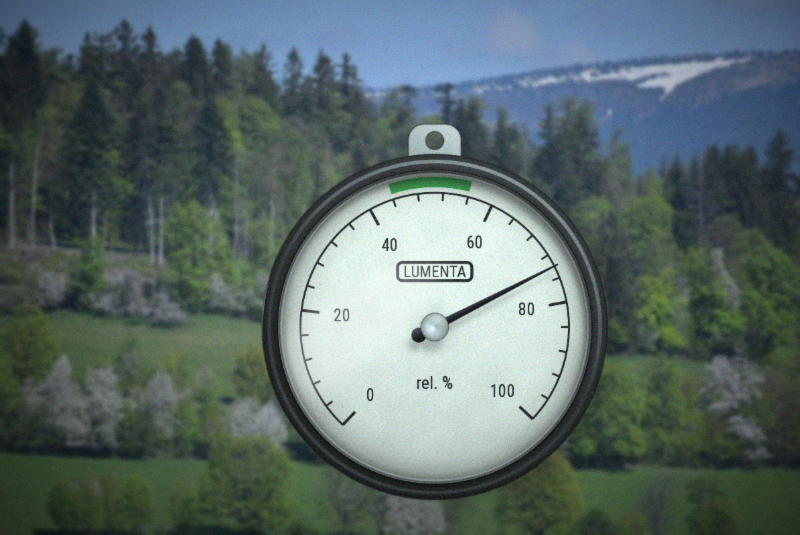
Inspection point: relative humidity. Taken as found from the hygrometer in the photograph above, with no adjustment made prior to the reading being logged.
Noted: 74 %
